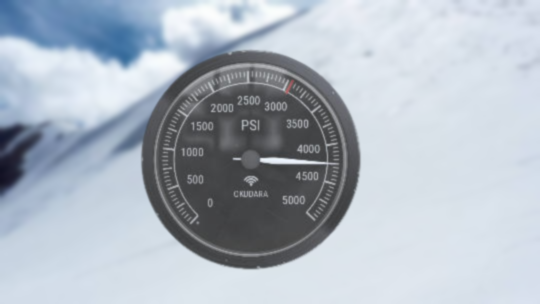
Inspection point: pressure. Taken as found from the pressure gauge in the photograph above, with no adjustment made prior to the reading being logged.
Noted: 4250 psi
